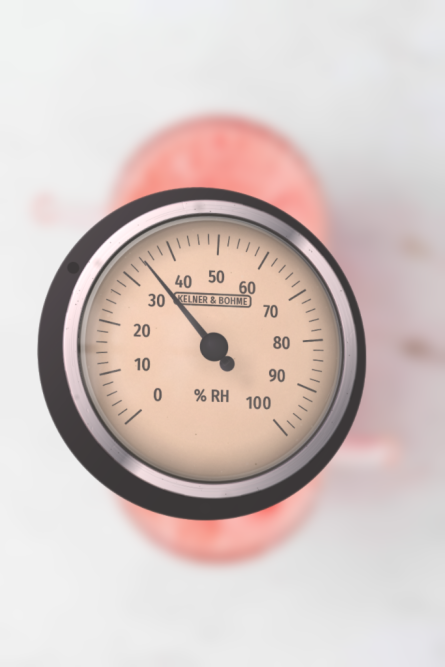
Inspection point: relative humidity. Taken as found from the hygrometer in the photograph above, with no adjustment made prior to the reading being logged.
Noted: 34 %
